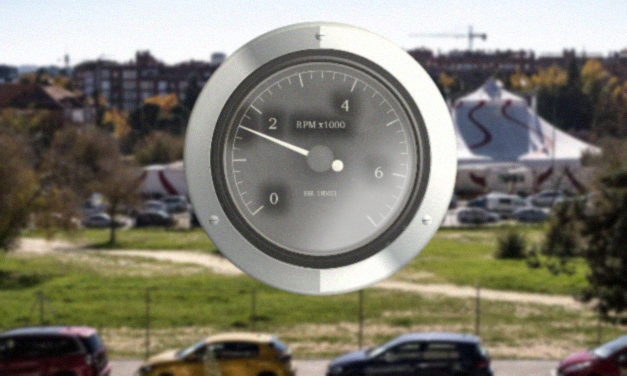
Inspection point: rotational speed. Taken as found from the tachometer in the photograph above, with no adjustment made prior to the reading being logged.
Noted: 1600 rpm
